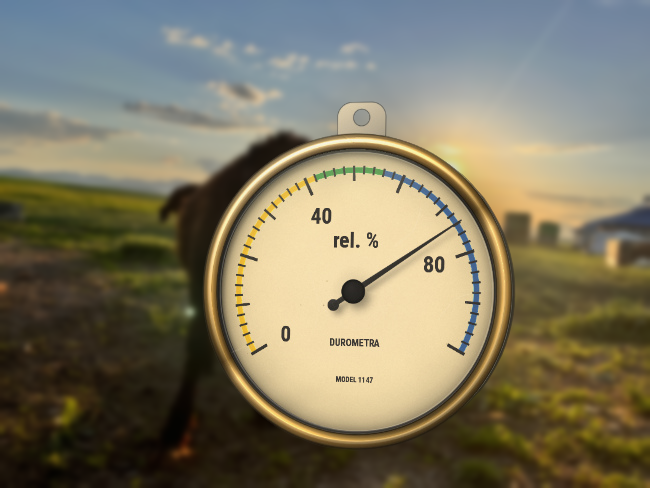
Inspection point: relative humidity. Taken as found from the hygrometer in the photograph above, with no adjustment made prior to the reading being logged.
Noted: 74 %
